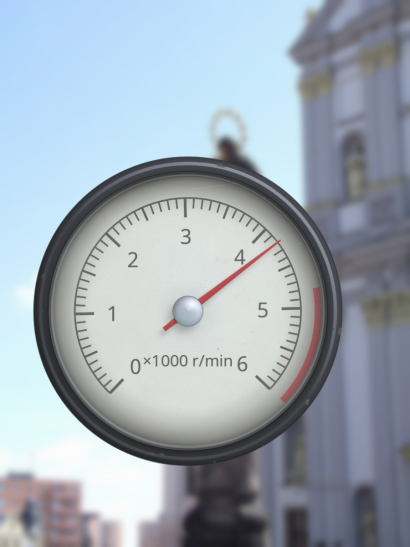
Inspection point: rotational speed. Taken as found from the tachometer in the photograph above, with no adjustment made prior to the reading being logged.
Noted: 4200 rpm
